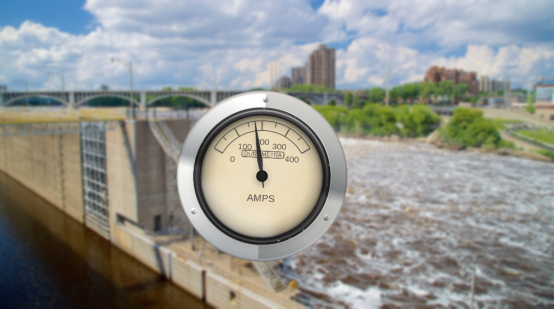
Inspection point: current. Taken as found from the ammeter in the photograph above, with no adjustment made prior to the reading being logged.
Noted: 175 A
